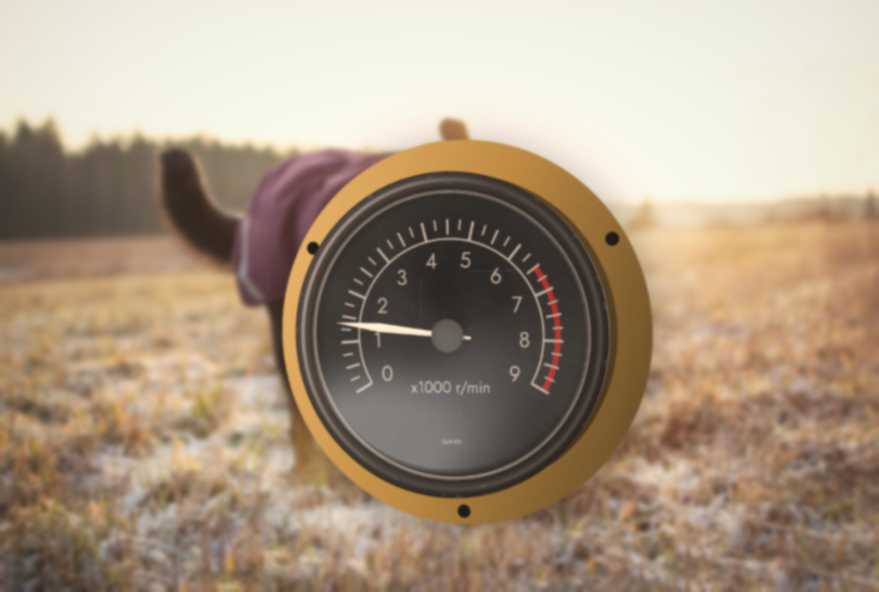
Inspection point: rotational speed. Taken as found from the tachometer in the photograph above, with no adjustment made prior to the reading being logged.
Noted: 1375 rpm
